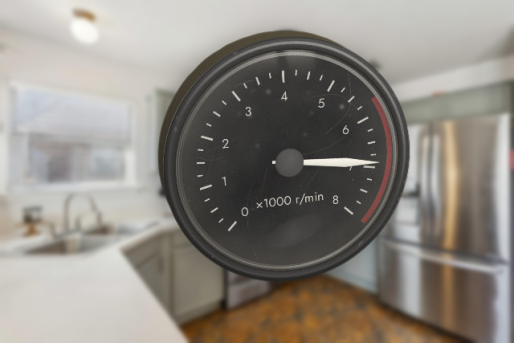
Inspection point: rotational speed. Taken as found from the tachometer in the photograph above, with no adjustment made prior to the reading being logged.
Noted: 6875 rpm
